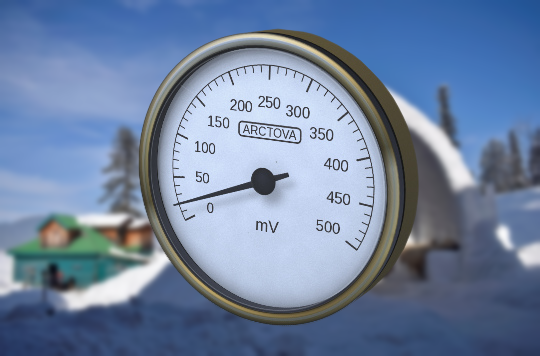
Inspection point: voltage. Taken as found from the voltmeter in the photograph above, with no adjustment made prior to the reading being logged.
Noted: 20 mV
